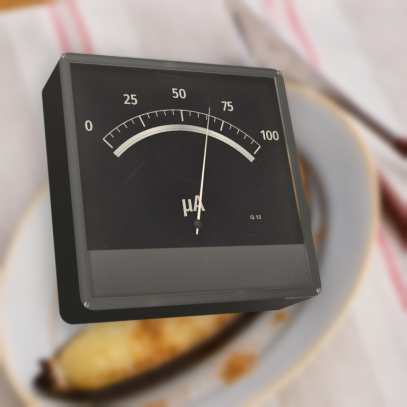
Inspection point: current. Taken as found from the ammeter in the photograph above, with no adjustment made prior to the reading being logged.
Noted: 65 µA
